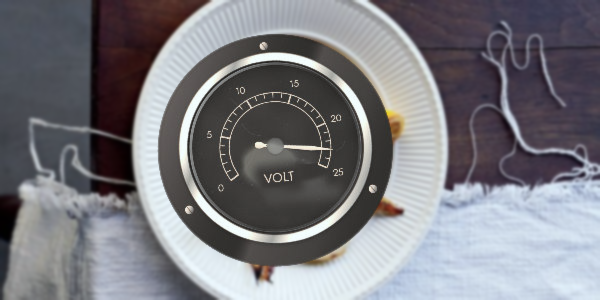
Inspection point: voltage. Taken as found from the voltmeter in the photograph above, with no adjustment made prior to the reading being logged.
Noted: 23 V
